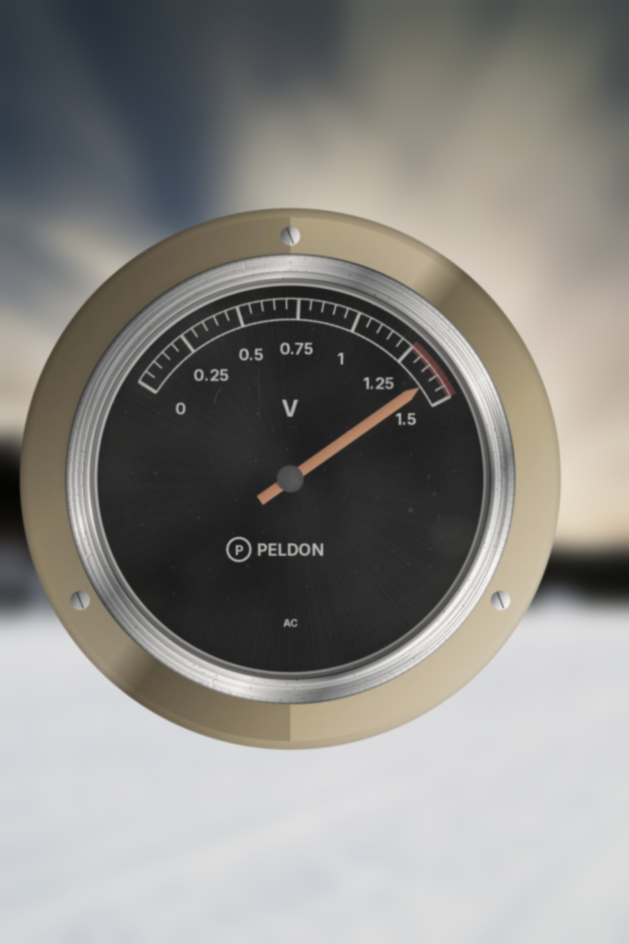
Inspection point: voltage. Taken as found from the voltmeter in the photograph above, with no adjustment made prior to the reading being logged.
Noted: 1.4 V
